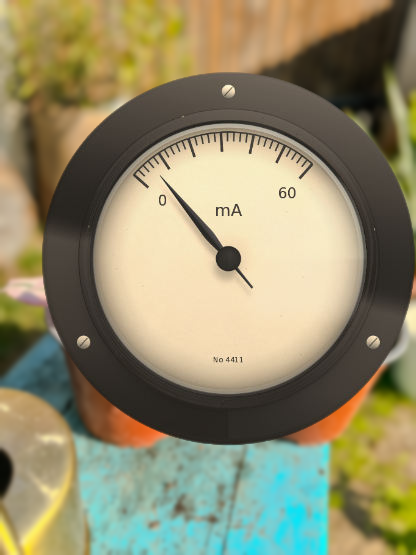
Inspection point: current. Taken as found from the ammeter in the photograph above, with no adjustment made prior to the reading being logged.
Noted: 6 mA
